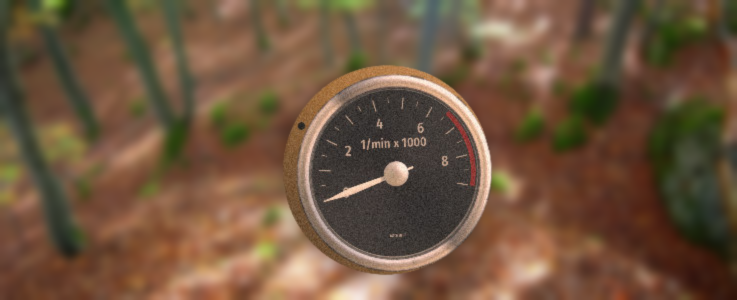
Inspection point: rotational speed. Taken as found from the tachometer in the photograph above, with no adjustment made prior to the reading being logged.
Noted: 0 rpm
